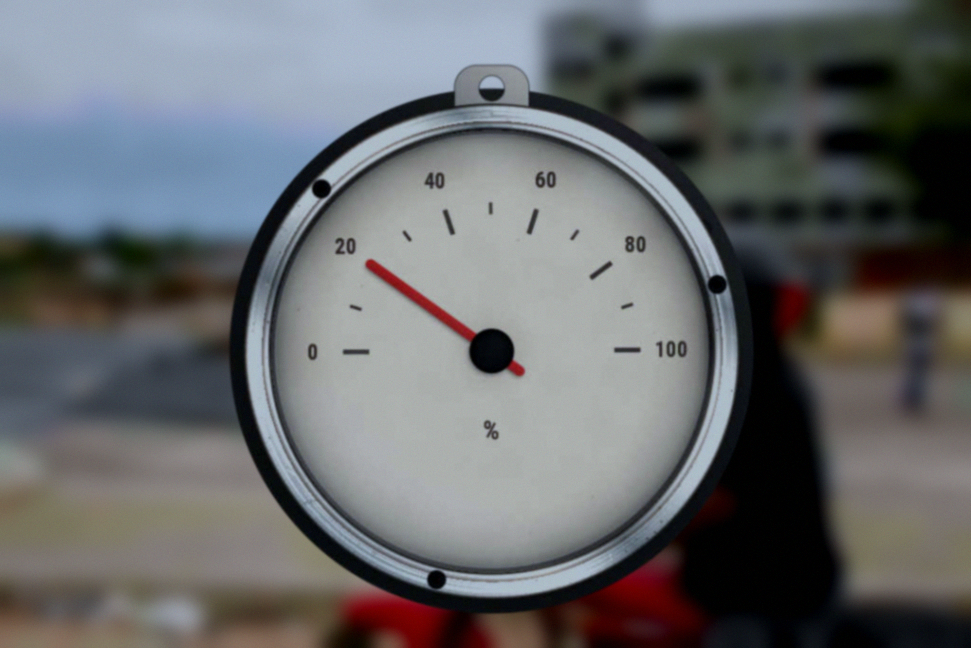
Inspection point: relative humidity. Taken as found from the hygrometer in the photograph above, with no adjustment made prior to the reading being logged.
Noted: 20 %
